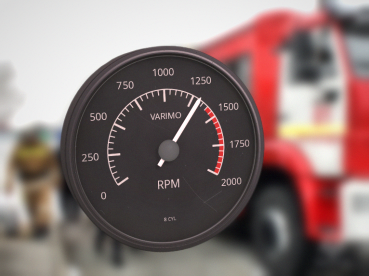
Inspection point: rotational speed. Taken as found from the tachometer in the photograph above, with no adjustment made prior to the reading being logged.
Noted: 1300 rpm
